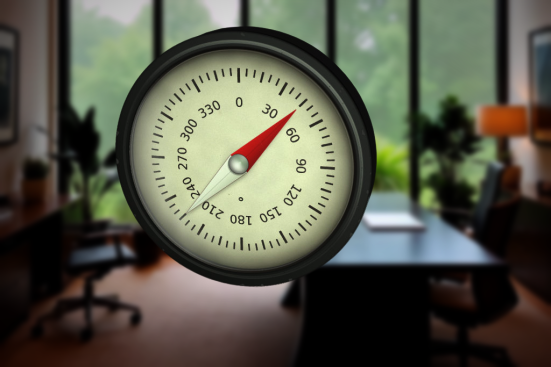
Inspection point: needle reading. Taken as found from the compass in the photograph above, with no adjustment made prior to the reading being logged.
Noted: 45 °
